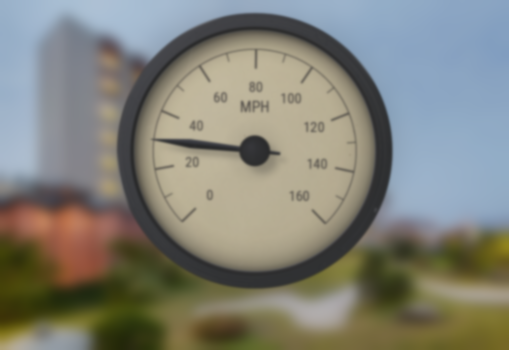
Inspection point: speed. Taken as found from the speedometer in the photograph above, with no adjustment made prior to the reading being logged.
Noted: 30 mph
